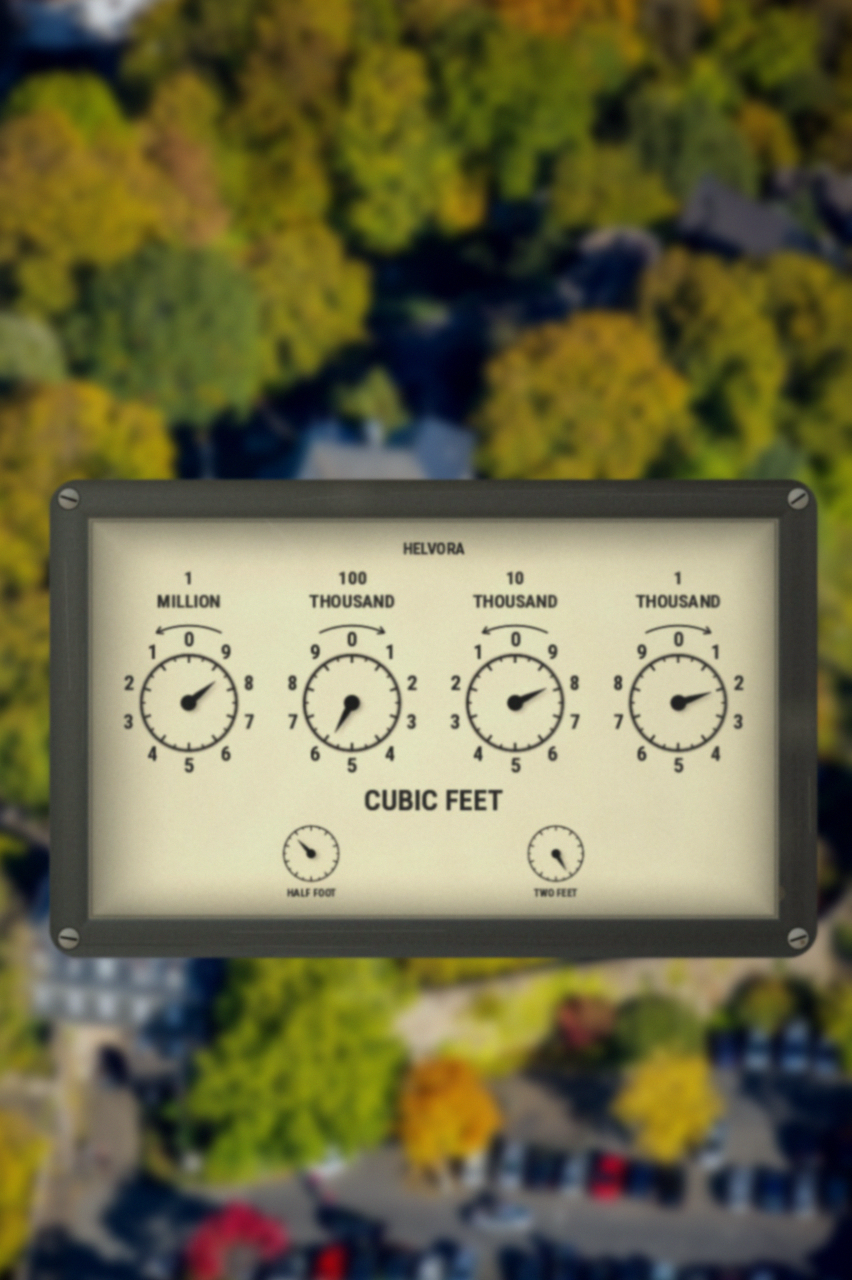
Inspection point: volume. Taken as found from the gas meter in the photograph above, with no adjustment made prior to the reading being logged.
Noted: 858200 ft³
